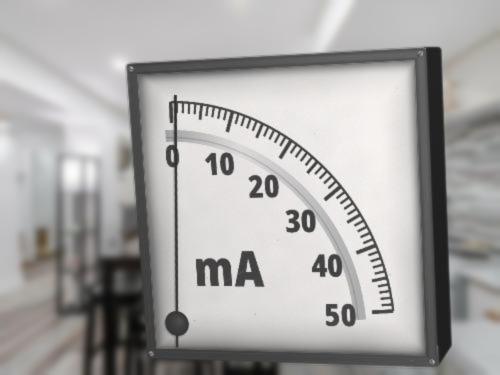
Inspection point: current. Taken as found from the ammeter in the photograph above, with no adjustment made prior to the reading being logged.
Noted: 1 mA
